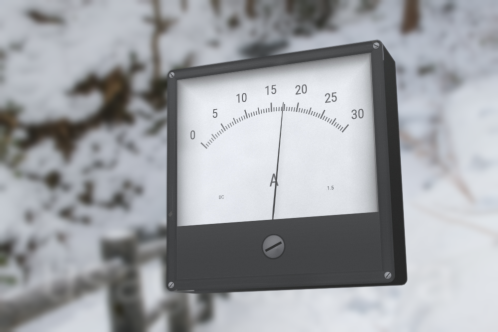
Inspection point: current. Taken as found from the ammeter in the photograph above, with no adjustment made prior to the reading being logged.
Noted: 17.5 A
